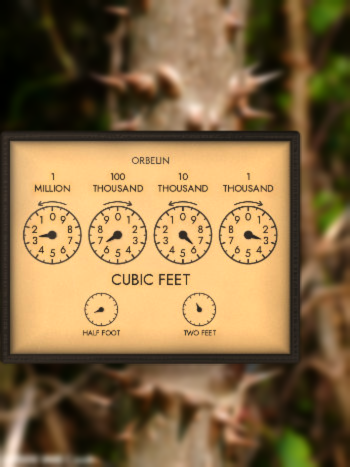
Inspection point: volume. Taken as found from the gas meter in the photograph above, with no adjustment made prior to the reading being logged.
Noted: 266300 ft³
